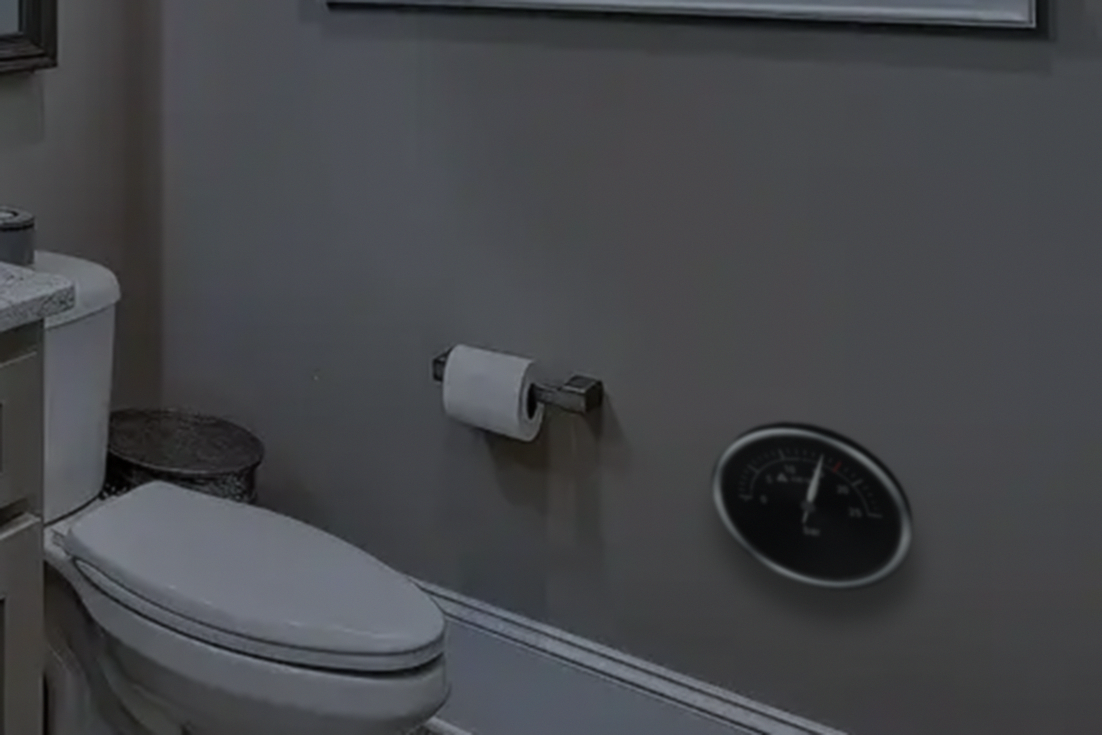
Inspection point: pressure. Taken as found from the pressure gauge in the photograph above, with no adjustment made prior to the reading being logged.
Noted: 15 bar
